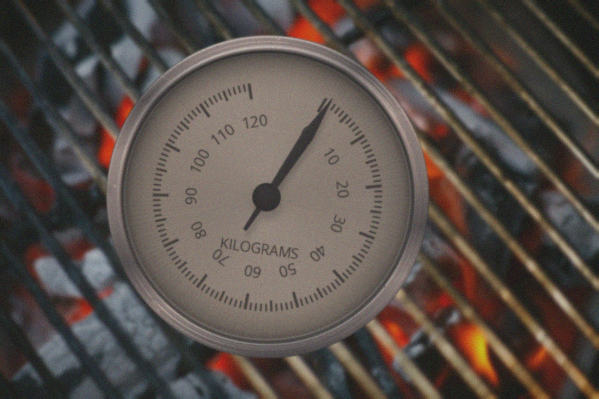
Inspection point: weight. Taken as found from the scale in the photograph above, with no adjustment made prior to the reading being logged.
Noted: 1 kg
